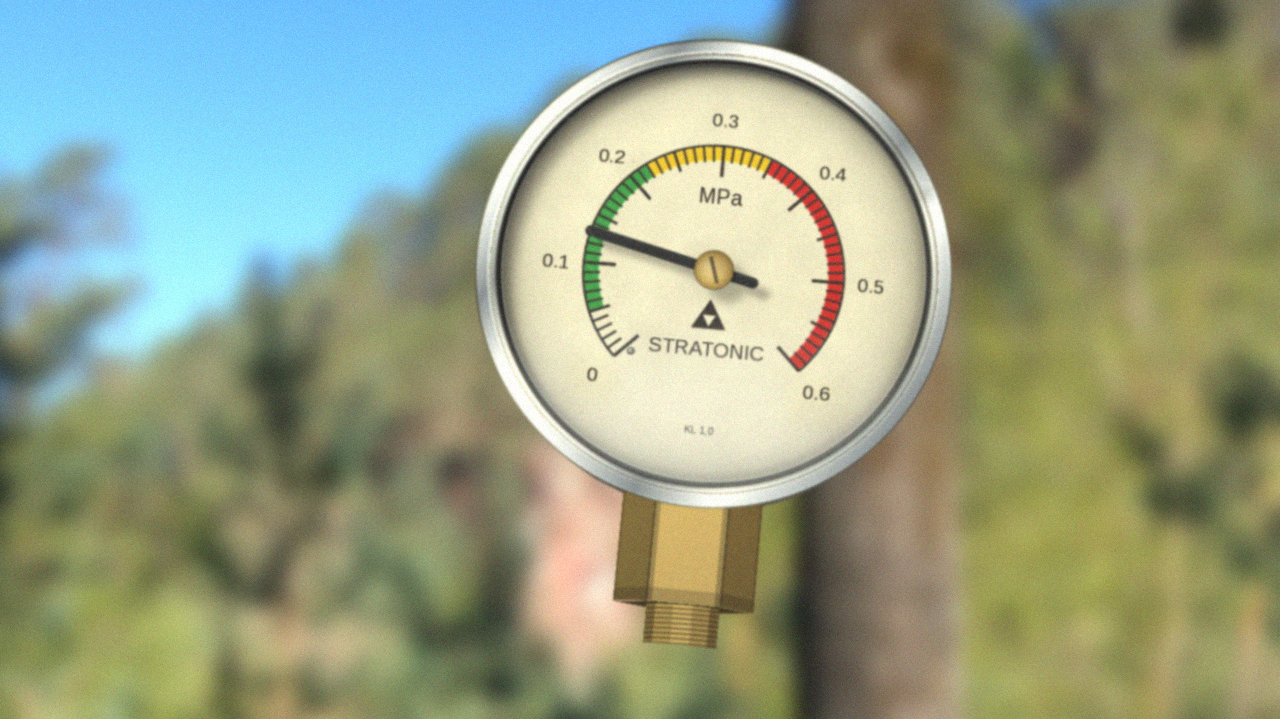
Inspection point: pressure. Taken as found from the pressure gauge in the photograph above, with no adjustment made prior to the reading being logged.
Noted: 0.13 MPa
